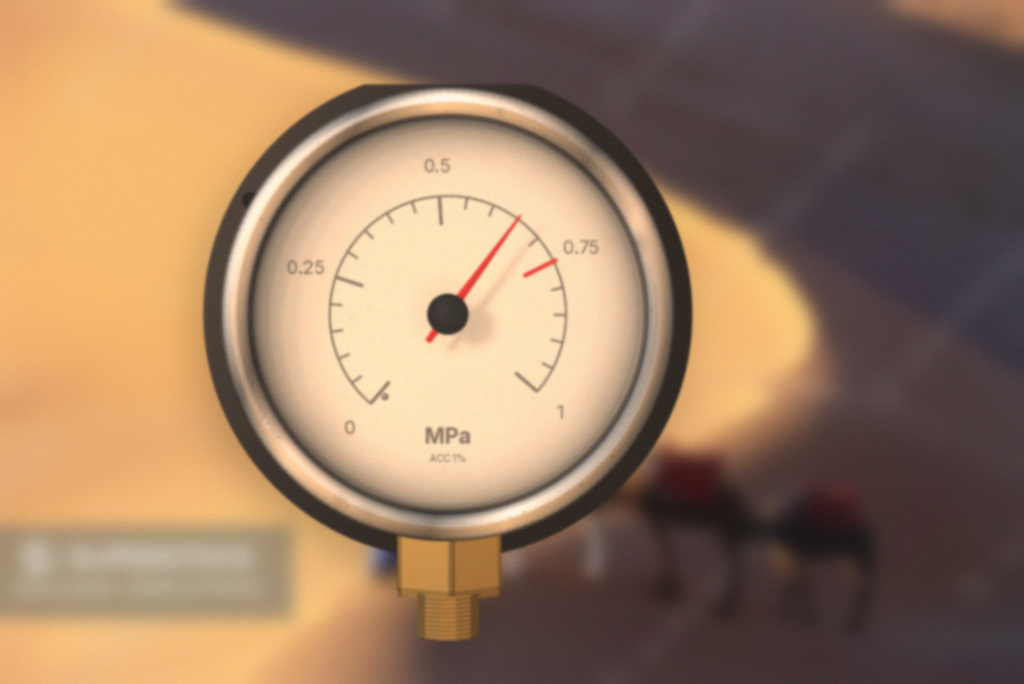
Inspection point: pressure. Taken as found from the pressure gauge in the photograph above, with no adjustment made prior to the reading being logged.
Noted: 0.65 MPa
